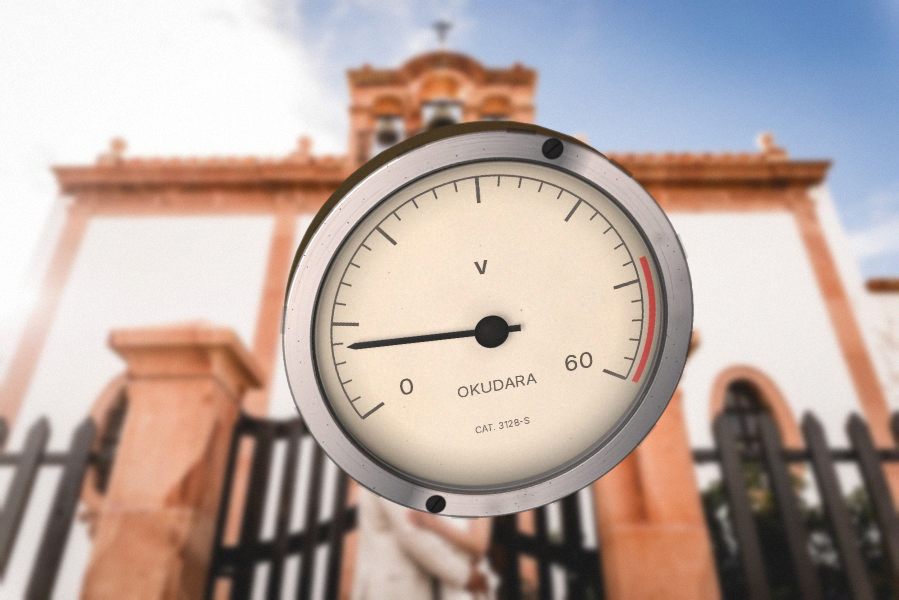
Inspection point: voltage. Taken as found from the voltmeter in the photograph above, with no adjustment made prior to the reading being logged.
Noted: 8 V
